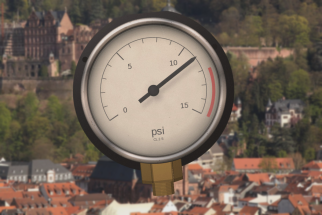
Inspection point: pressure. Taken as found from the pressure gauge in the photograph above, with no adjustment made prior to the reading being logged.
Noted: 11 psi
